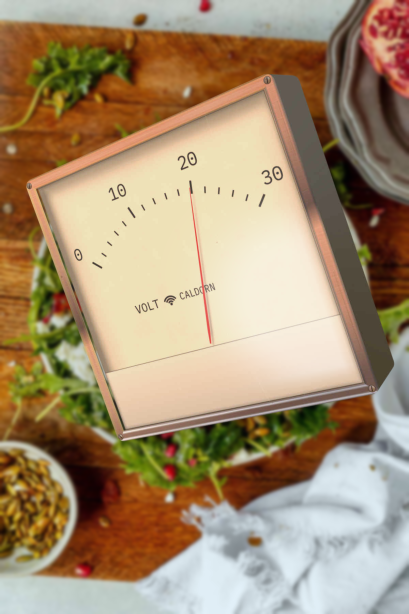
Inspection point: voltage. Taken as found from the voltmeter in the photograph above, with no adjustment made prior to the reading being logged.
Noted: 20 V
